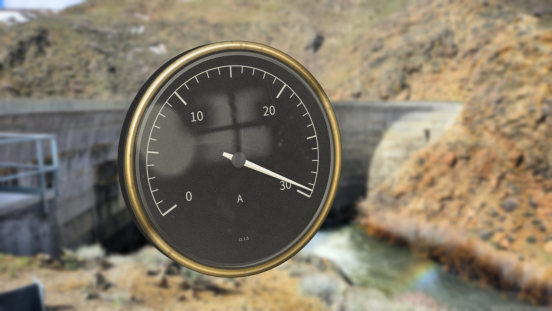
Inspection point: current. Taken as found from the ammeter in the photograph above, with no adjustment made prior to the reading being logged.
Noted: 29.5 A
